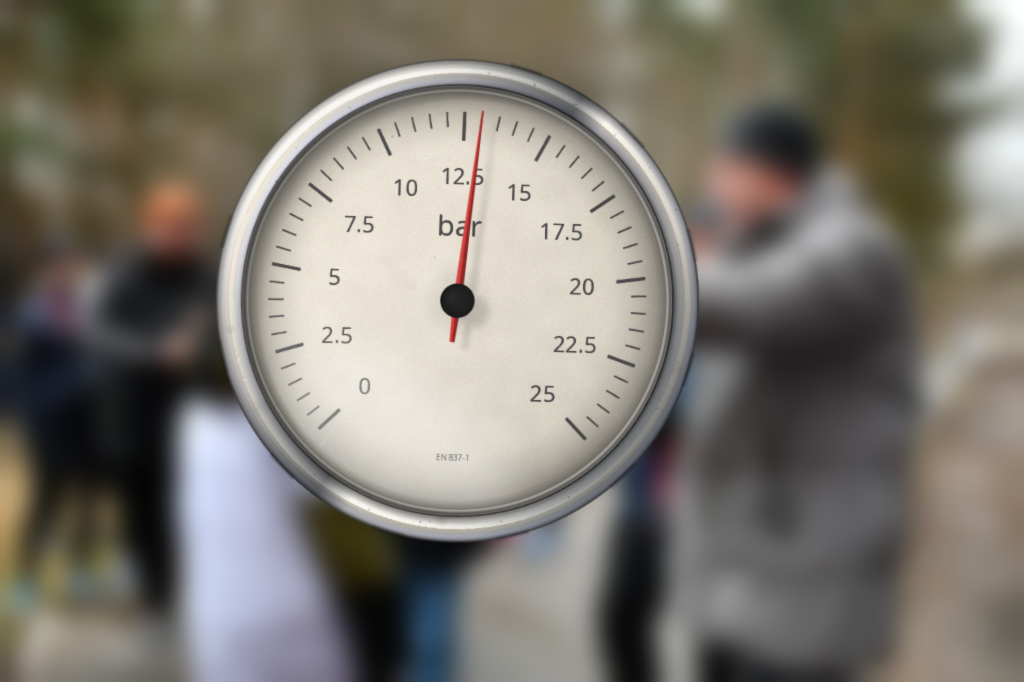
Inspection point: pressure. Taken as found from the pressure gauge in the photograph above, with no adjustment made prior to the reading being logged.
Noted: 13 bar
